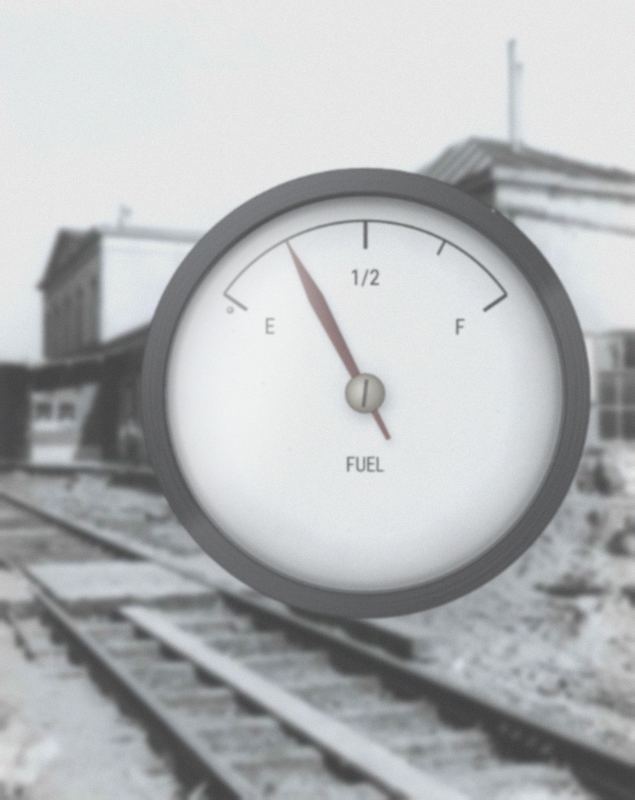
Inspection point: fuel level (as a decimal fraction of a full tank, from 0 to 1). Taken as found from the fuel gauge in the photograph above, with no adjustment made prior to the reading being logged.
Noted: 0.25
